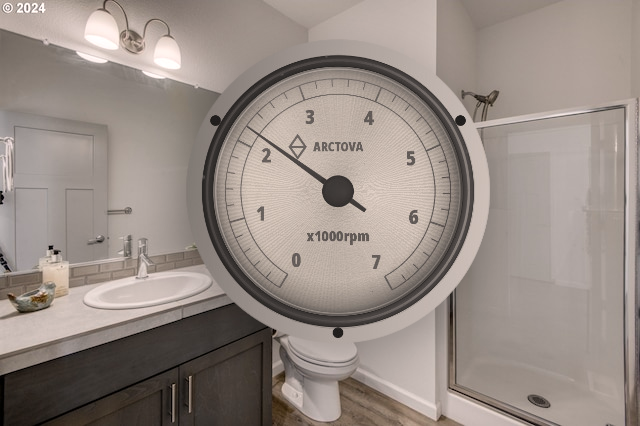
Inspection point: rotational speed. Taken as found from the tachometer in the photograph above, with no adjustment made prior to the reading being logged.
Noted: 2200 rpm
